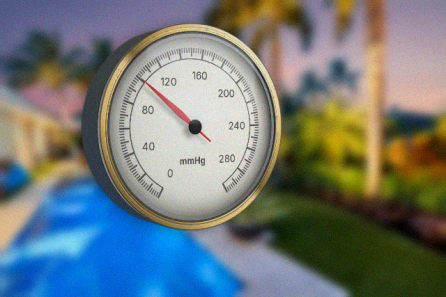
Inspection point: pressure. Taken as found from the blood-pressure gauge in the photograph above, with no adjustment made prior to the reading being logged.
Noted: 100 mmHg
